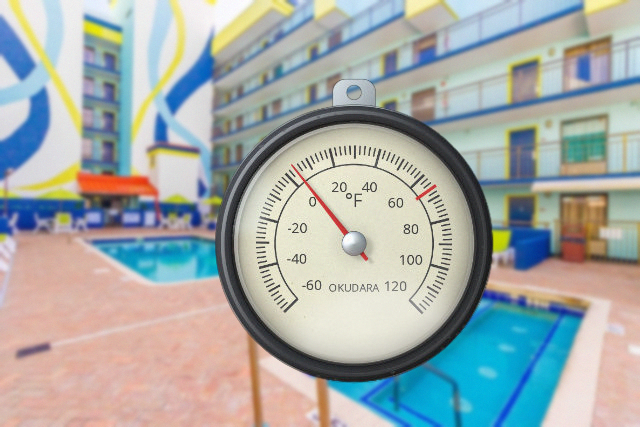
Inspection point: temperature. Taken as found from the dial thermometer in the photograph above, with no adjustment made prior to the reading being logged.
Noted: 4 °F
